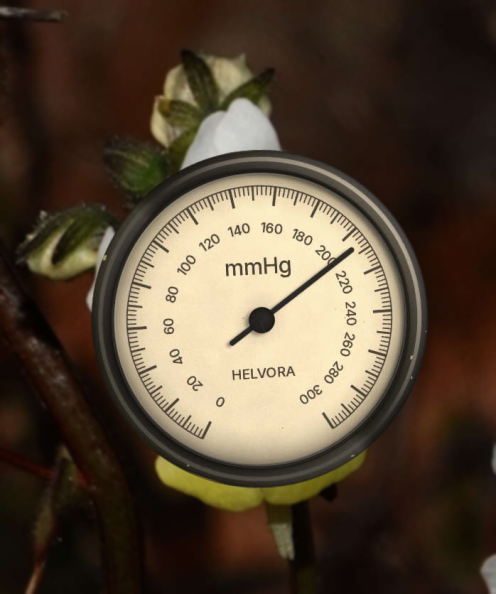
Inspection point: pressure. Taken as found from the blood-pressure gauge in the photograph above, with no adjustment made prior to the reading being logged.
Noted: 206 mmHg
